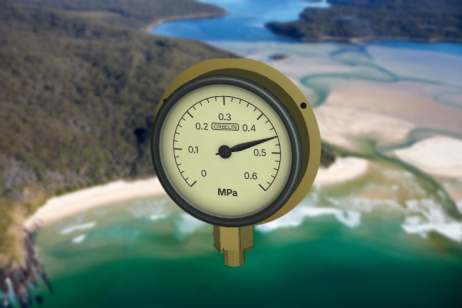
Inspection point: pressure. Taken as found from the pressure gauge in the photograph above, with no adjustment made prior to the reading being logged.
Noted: 0.46 MPa
